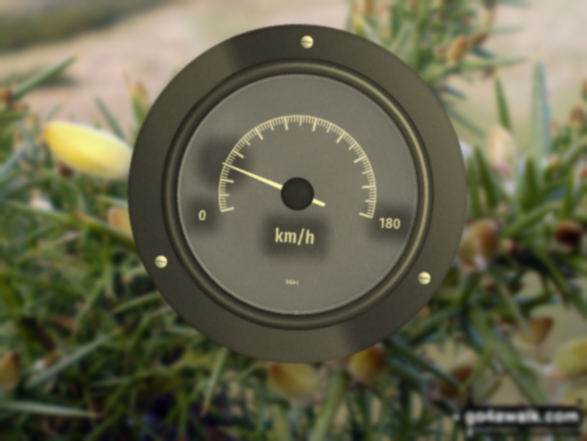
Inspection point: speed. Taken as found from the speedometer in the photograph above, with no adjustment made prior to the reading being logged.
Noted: 30 km/h
